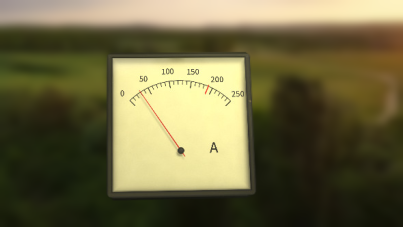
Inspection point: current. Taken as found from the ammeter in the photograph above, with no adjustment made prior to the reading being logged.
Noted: 30 A
